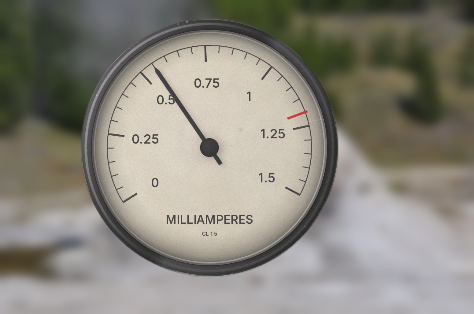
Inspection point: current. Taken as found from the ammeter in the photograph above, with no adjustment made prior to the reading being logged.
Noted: 0.55 mA
